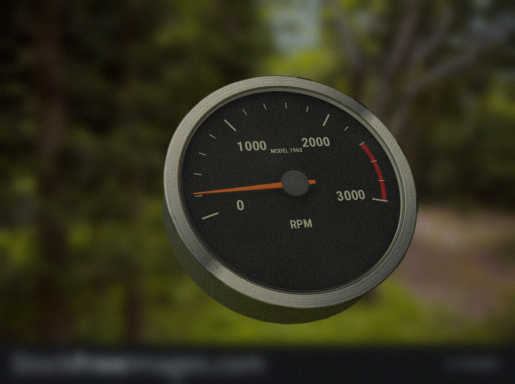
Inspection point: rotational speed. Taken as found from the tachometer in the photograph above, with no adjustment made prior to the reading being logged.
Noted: 200 rpm
